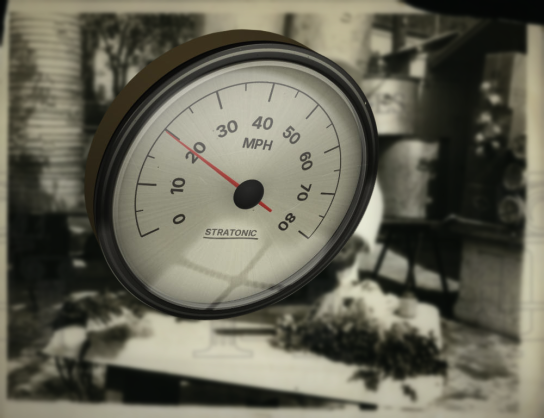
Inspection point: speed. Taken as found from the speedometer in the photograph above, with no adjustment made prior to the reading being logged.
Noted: 20 mph
